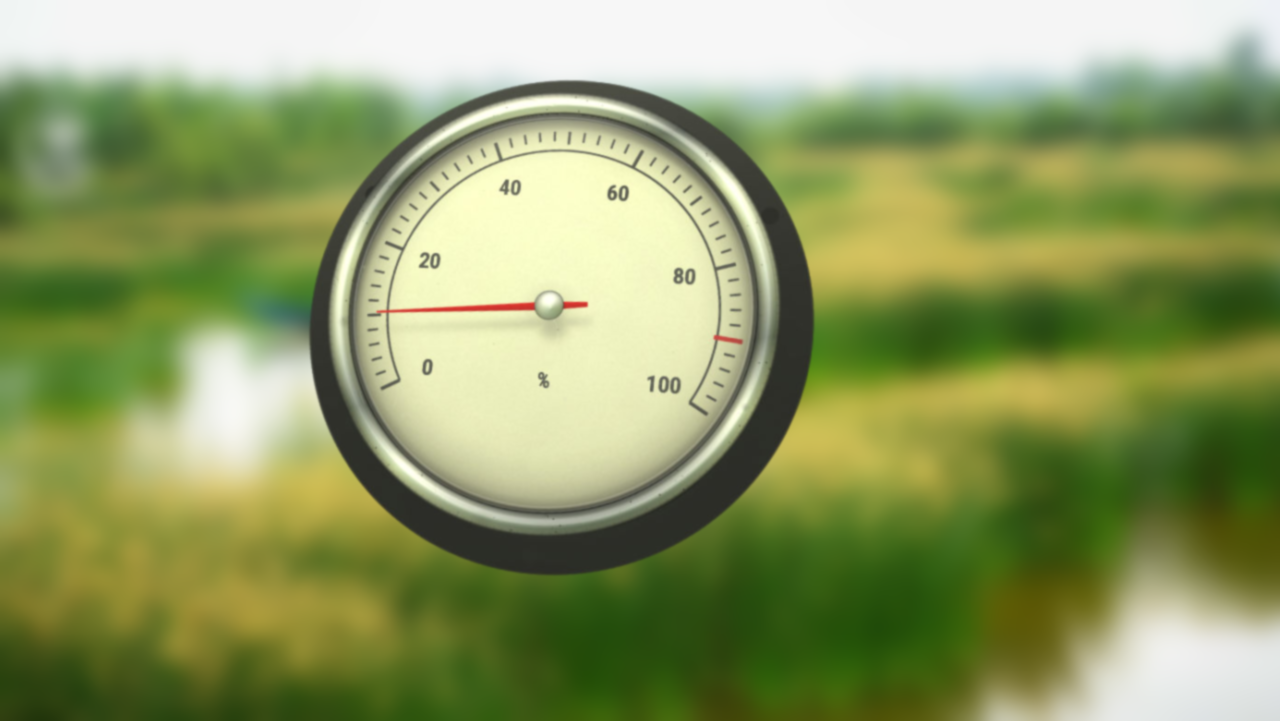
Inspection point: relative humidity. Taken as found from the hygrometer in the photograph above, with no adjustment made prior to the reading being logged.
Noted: 10 %
